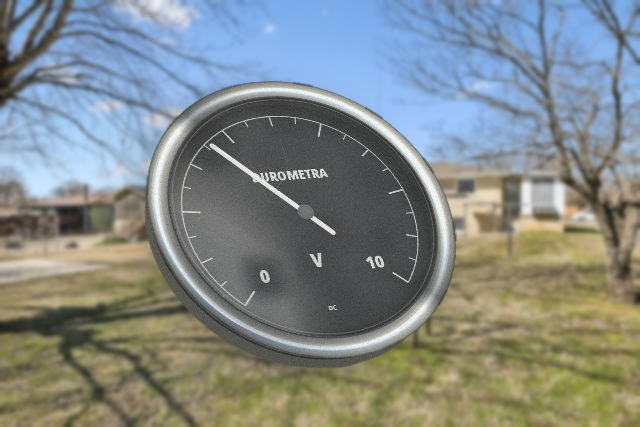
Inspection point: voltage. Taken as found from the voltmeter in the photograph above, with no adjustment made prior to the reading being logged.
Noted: 3.5 V
